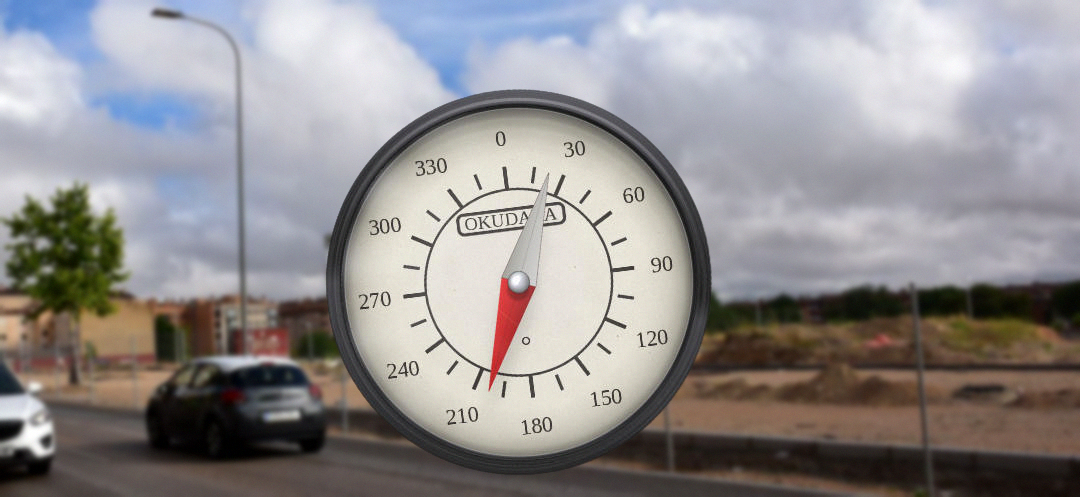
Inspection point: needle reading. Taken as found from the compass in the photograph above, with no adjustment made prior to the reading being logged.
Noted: 202.5 °
